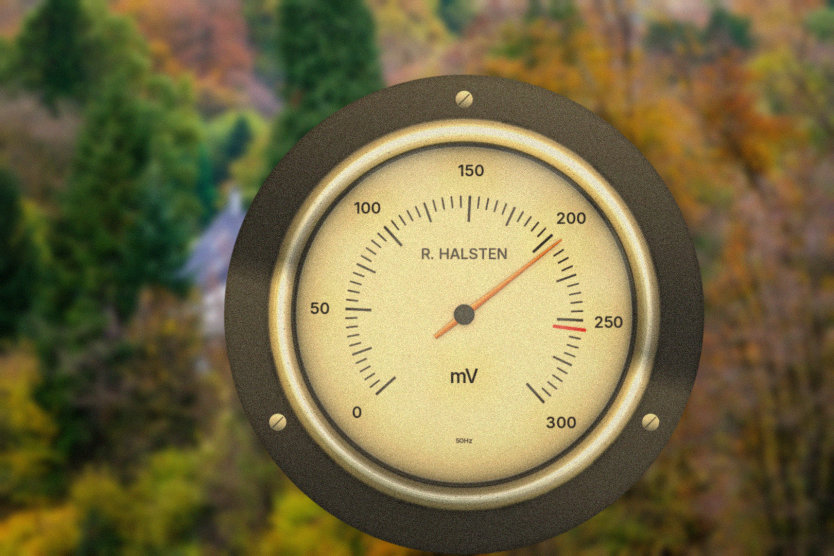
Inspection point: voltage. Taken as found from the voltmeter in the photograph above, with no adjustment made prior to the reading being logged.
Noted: 205 mV
